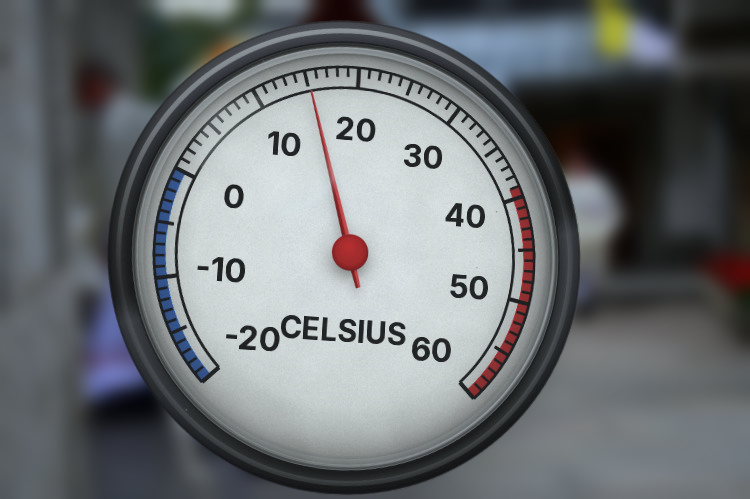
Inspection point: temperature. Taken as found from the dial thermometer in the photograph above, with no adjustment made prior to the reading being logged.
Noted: 15 °C
